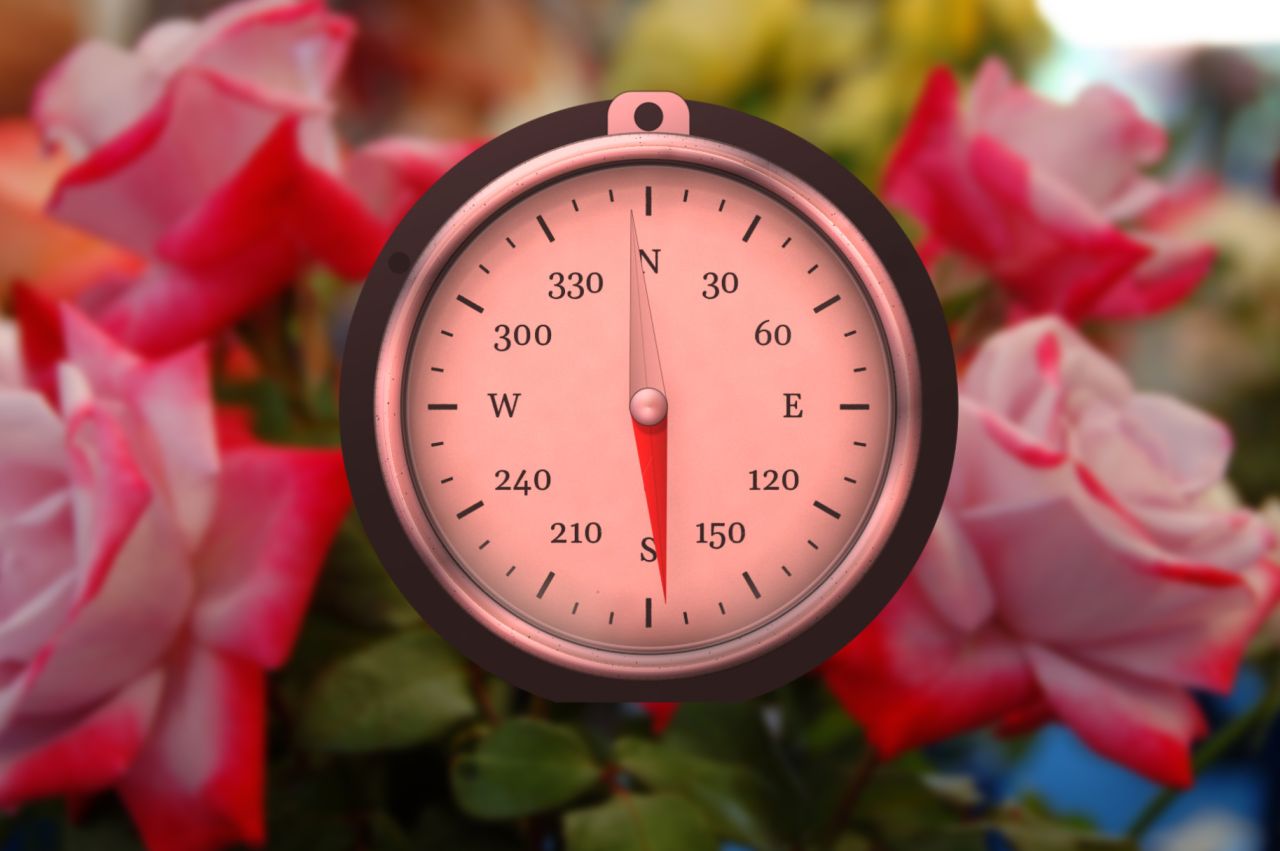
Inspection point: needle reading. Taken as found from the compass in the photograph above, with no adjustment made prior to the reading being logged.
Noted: 175 °
